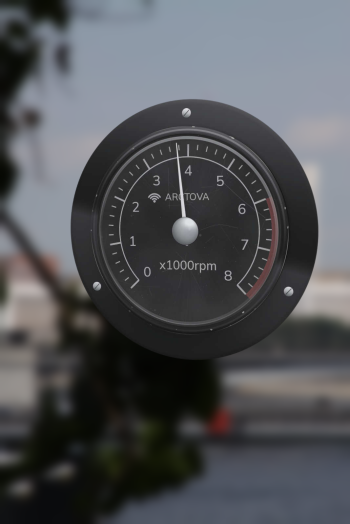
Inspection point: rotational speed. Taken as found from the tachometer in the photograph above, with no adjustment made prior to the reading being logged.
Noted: 3800 rpm
